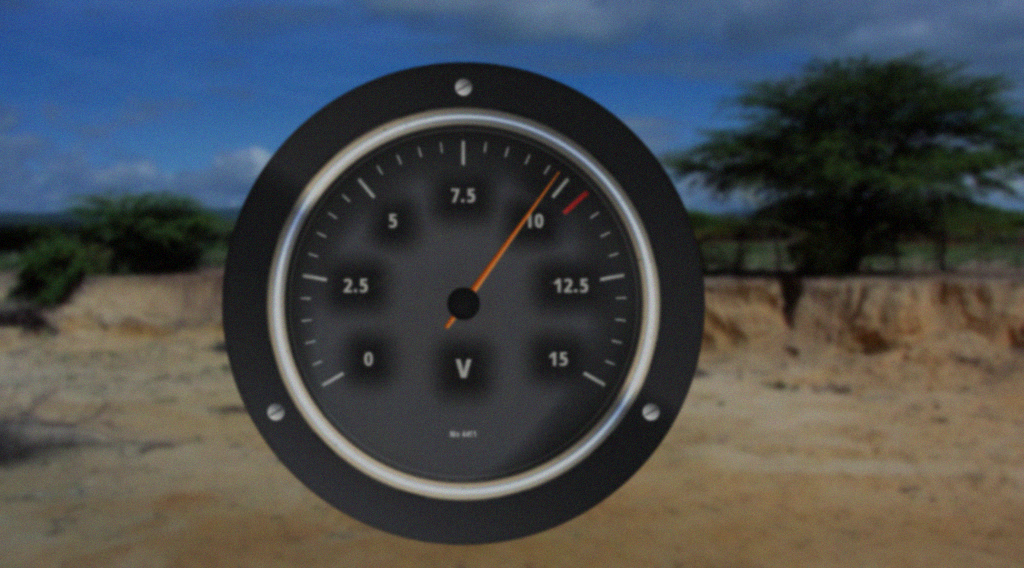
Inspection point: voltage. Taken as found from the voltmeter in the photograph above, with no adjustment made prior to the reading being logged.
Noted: 9.75 V
